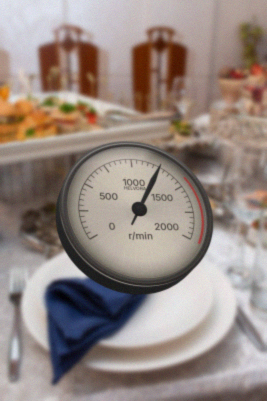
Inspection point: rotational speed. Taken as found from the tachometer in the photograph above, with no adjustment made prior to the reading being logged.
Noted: 1250 rpm
